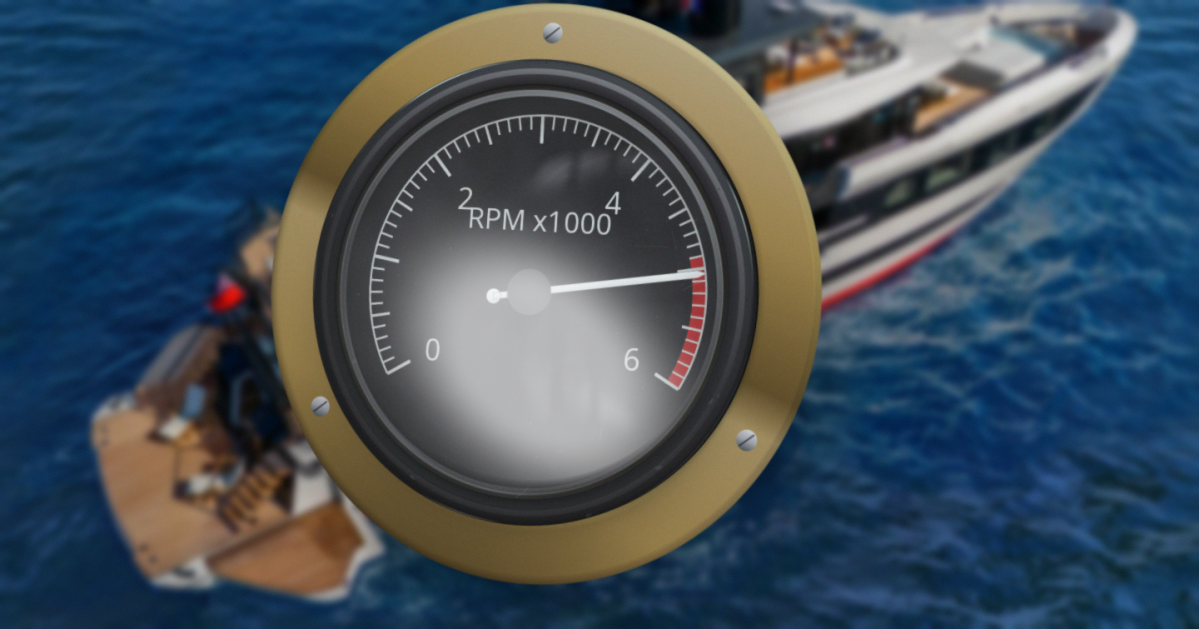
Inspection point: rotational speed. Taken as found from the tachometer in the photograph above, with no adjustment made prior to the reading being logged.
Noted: 5050 rpm
